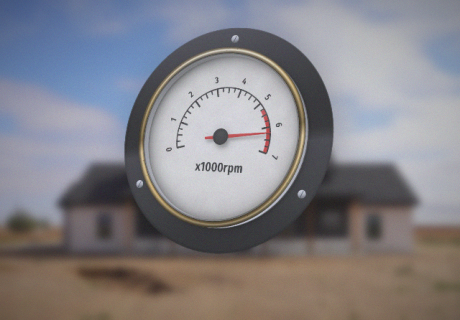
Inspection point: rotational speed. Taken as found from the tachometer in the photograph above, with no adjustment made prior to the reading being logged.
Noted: 6250 rpm
